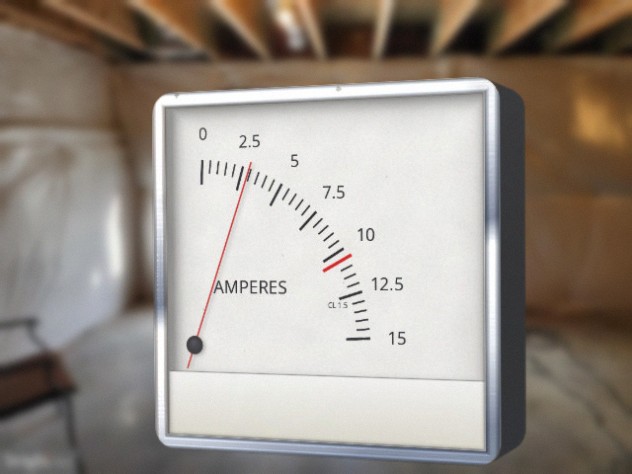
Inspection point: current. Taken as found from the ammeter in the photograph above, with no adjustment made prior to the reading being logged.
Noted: 3 A
